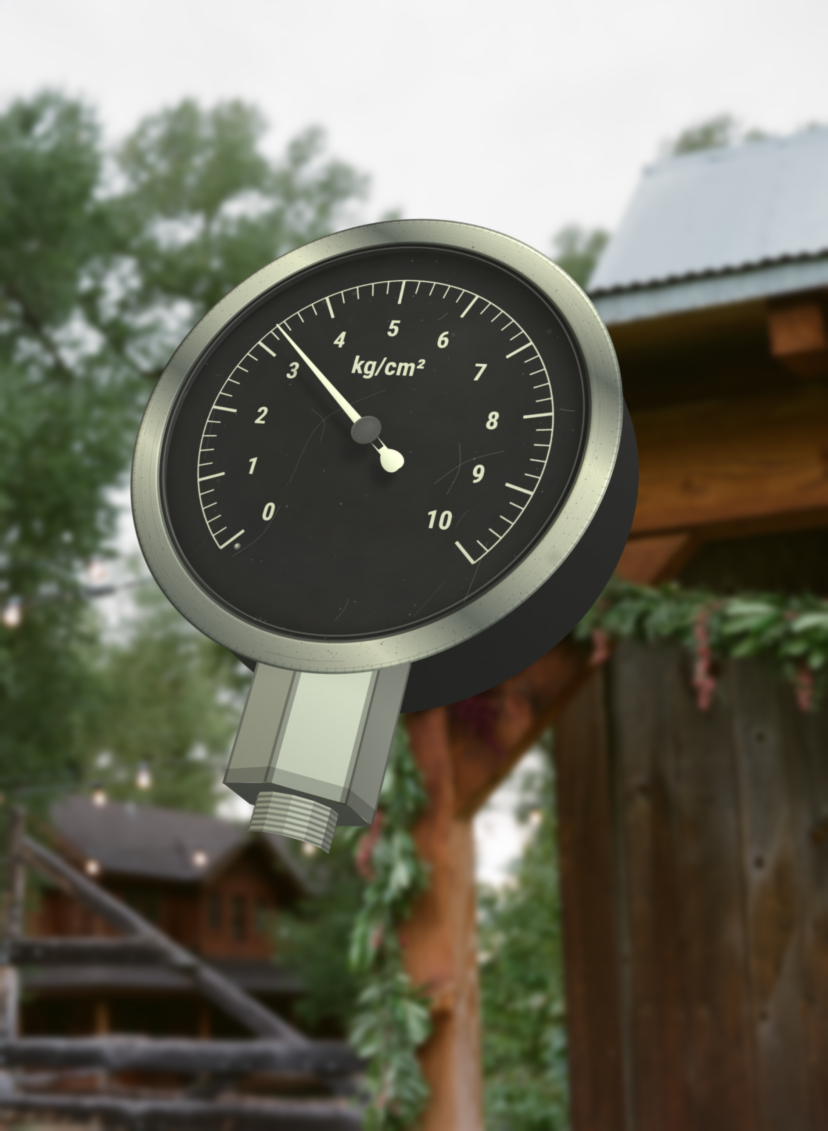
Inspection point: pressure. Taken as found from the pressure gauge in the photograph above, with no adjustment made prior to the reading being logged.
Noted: 3.3 kg/cm²
